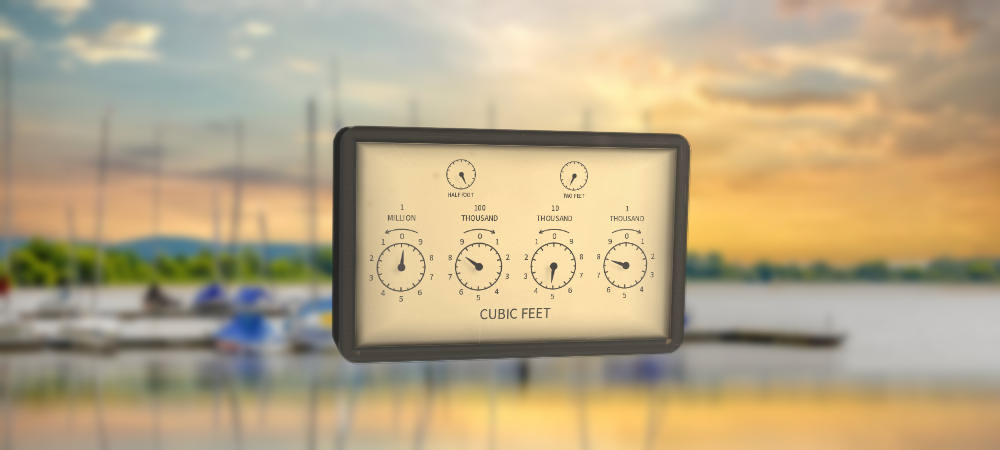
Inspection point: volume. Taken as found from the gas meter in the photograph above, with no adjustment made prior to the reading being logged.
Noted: 984800 ft³
